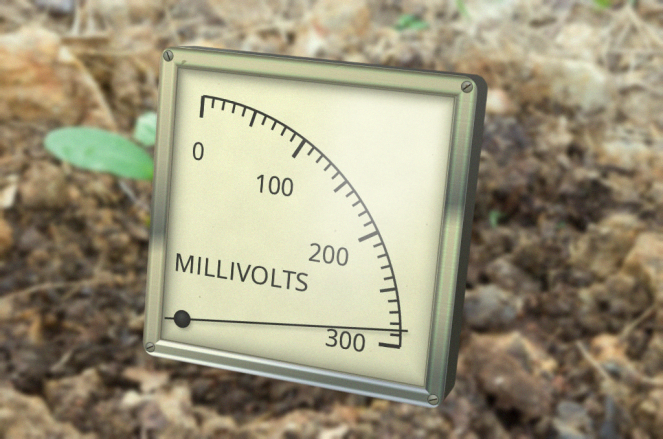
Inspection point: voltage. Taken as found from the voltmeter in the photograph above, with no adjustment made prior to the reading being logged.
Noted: 285 mV
